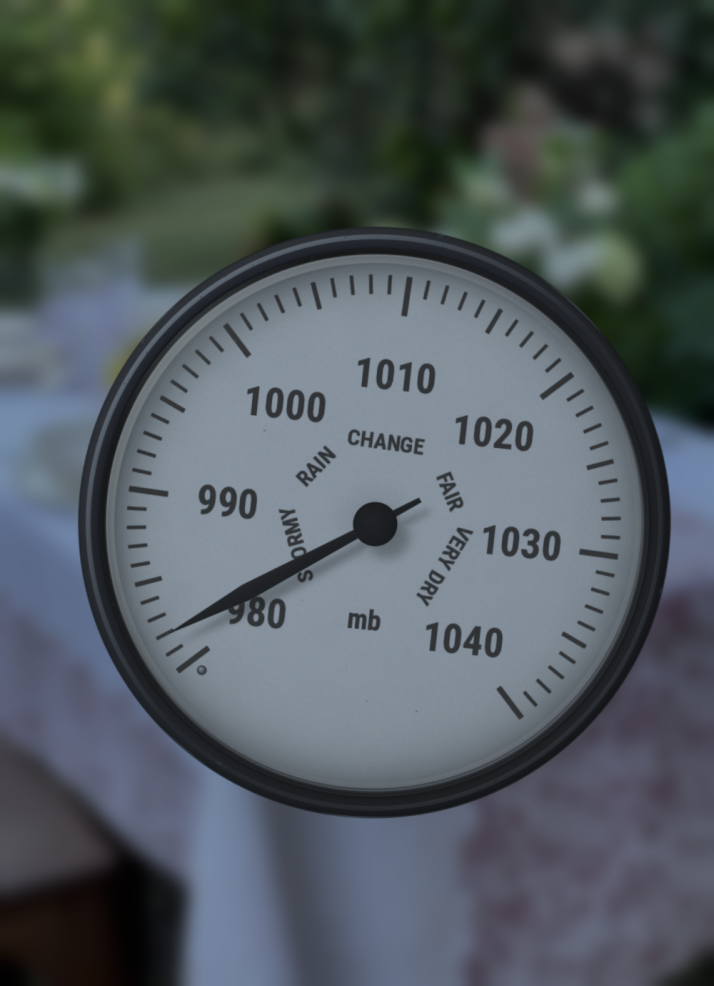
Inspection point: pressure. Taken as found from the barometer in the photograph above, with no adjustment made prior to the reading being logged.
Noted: 982 mbar
